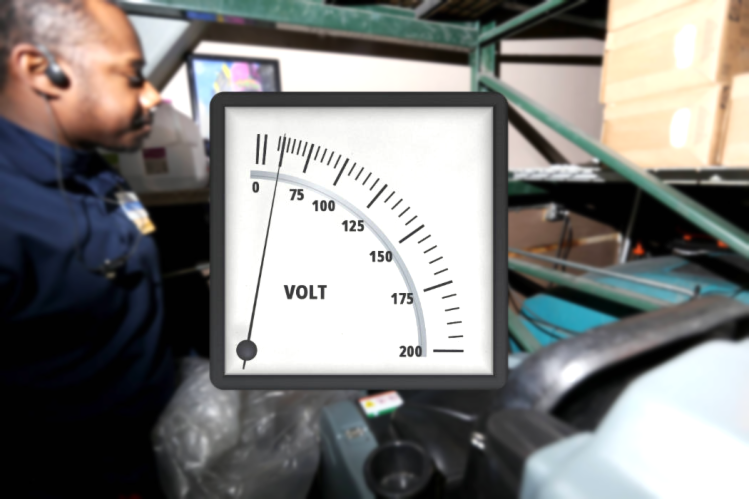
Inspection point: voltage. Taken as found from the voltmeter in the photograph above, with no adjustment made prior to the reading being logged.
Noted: 50 V
